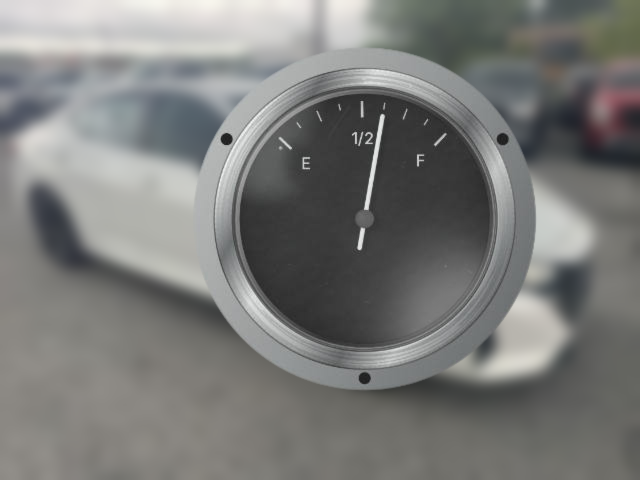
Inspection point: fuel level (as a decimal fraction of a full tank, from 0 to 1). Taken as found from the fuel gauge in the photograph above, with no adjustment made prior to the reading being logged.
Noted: 0.625
